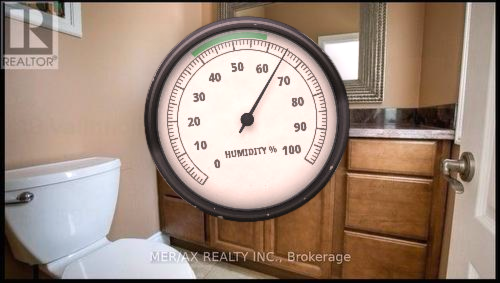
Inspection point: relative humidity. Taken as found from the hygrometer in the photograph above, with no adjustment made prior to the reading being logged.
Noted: 65 %
